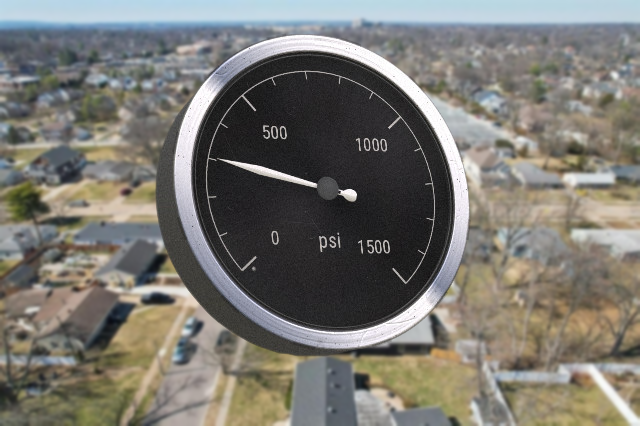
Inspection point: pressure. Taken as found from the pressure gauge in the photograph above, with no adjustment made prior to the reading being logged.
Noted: 300 psi
